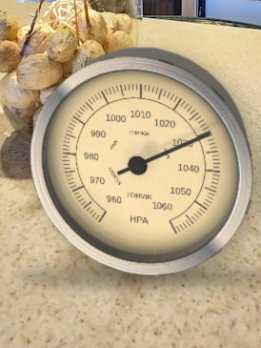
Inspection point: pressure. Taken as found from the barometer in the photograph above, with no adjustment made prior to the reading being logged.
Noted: 1030 hPa
